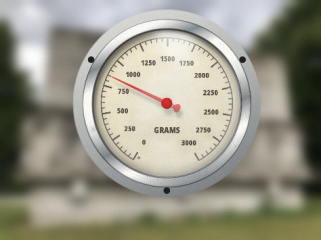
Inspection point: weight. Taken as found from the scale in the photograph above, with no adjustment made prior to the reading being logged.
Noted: 850 g
